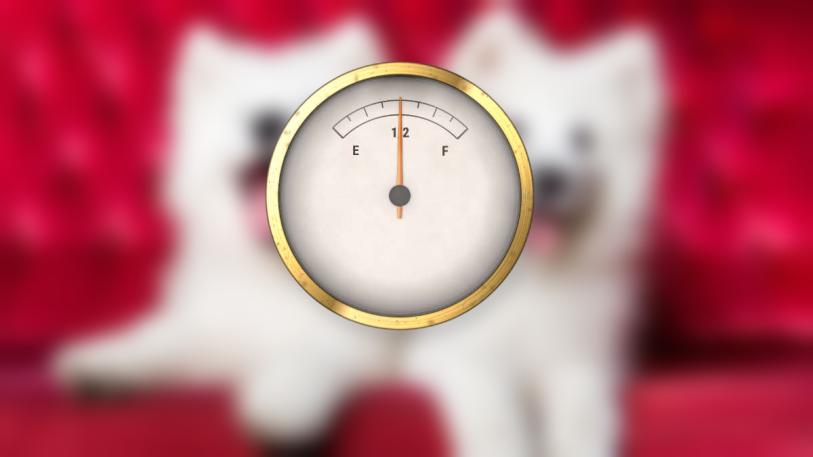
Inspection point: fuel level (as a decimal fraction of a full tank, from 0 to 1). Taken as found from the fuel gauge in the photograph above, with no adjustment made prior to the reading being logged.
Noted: 0.5
